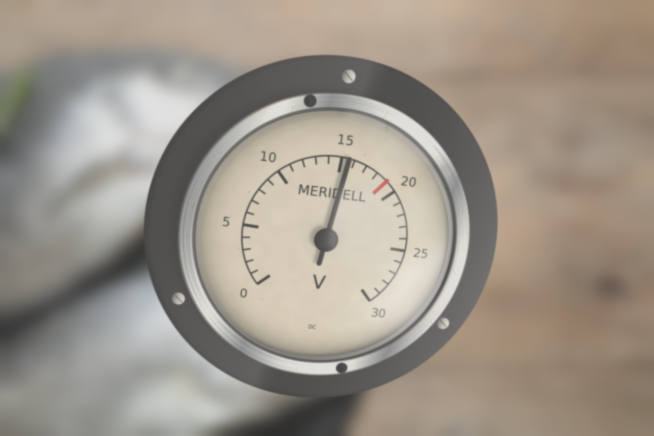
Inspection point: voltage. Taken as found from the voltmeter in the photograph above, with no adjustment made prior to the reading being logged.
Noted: 15.5 V
